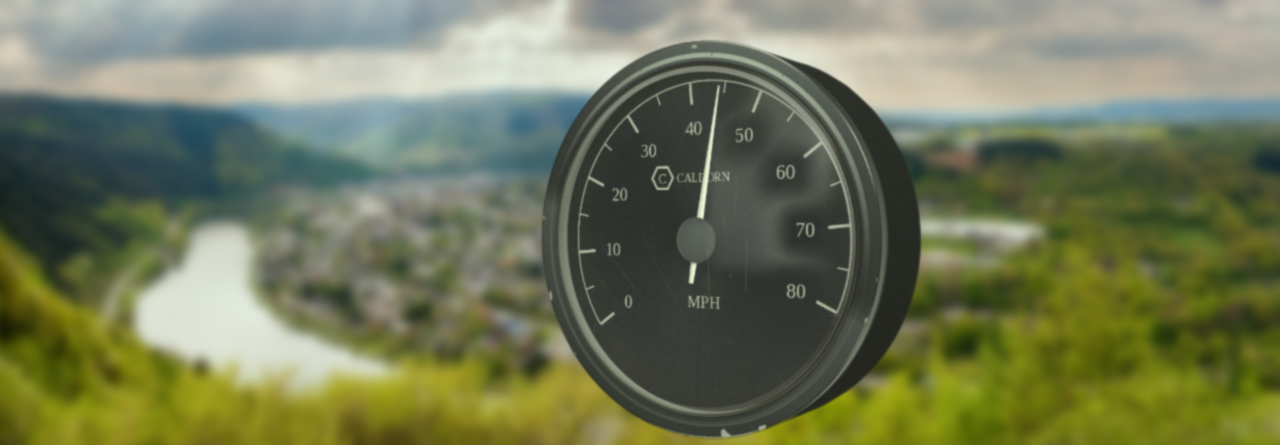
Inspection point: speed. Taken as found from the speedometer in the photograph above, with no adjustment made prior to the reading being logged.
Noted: 45 mph
